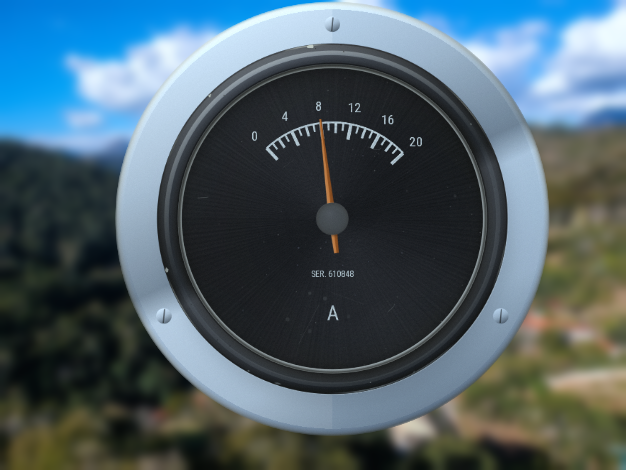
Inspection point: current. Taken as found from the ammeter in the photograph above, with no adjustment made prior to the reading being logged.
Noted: 8 A
